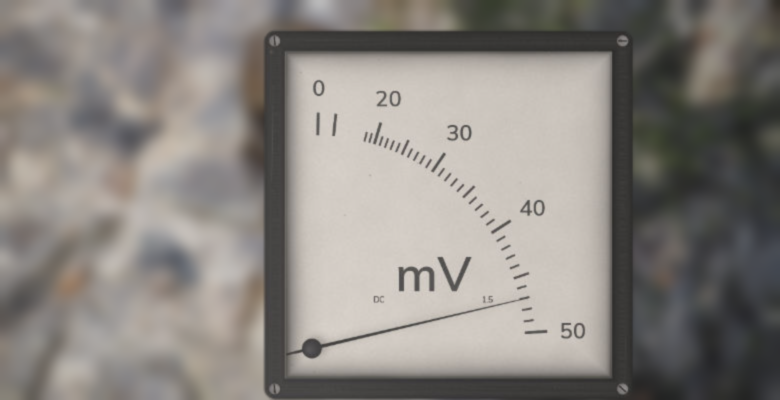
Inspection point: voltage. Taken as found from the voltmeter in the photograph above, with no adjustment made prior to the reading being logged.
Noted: 47 mV
